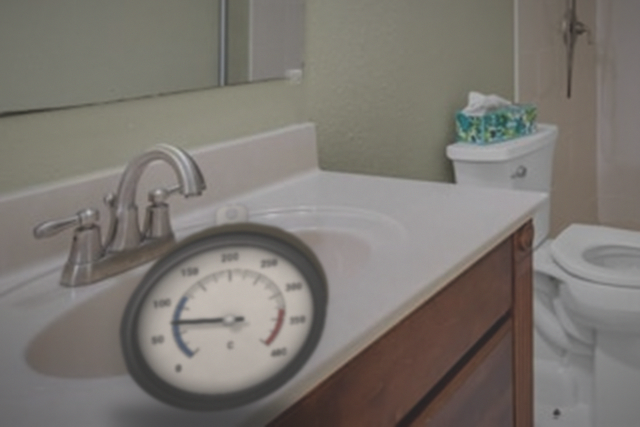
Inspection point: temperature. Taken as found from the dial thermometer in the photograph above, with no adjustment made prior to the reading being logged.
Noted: 75 °C
